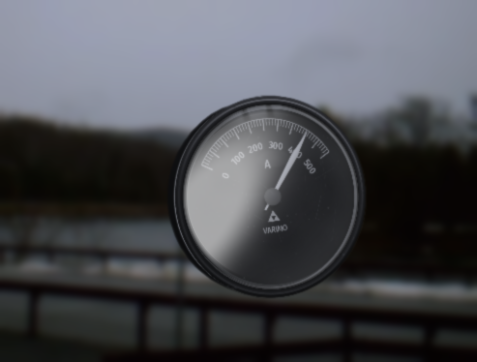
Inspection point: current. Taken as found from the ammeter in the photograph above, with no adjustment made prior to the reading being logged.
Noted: 400 A
